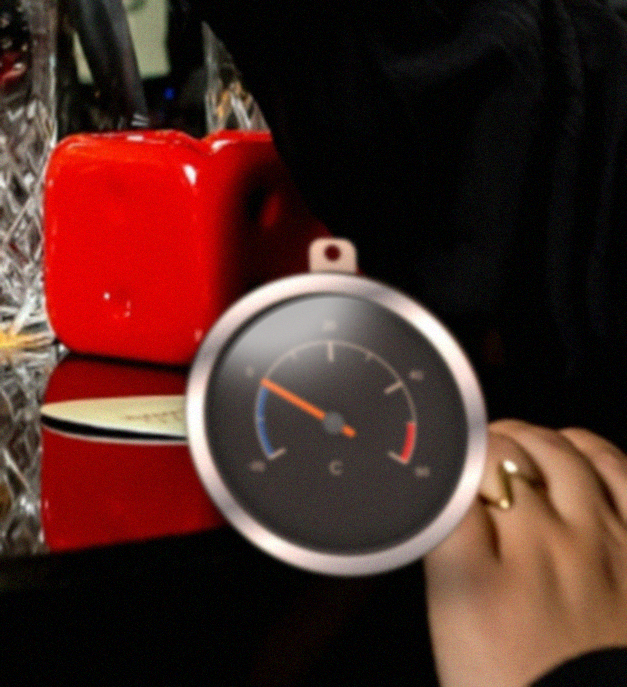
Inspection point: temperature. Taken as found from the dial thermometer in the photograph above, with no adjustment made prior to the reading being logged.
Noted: 0 °C
